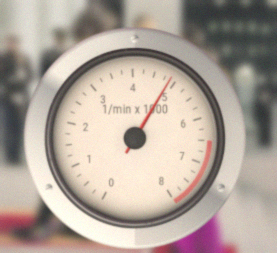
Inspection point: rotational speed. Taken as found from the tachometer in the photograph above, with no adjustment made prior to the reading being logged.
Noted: 4875 rpm
